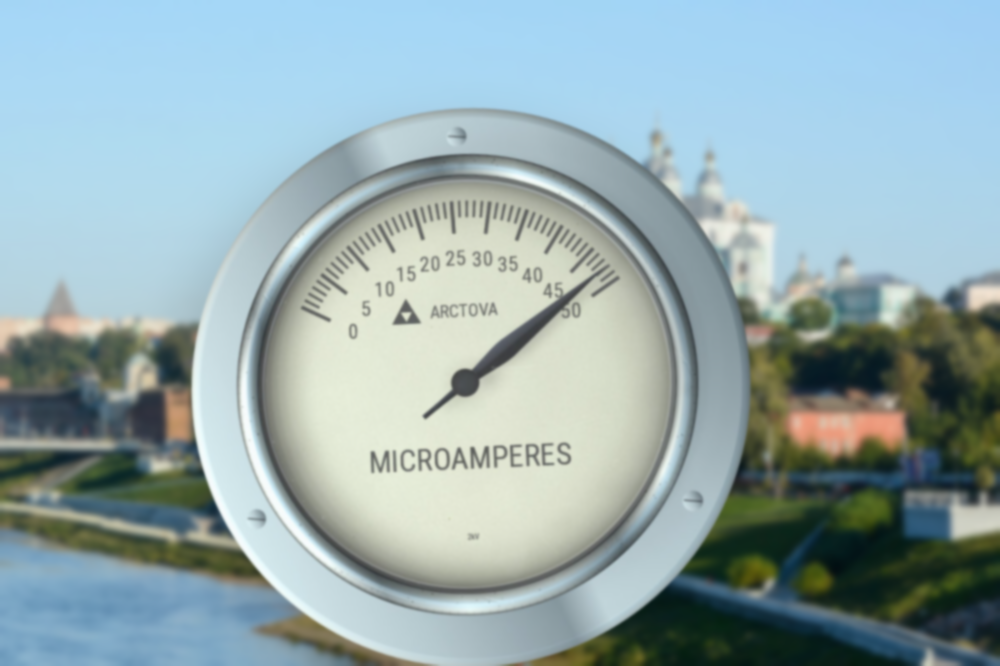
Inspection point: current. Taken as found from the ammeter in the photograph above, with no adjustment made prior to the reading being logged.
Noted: 48 µA
